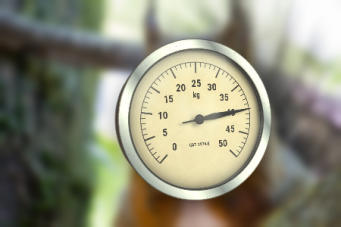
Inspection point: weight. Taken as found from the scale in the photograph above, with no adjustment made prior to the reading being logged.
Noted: 40 kg
